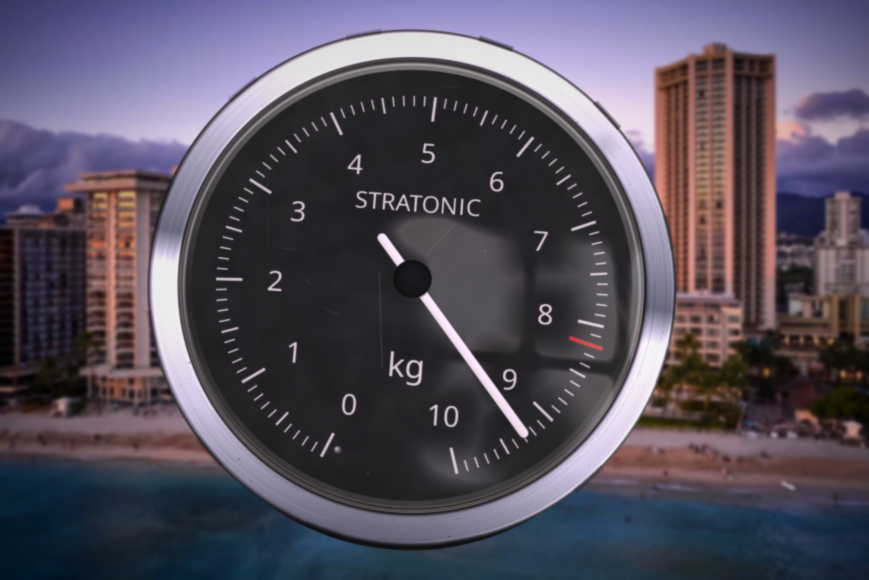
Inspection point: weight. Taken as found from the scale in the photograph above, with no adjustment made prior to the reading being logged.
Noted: 9.3 kg
